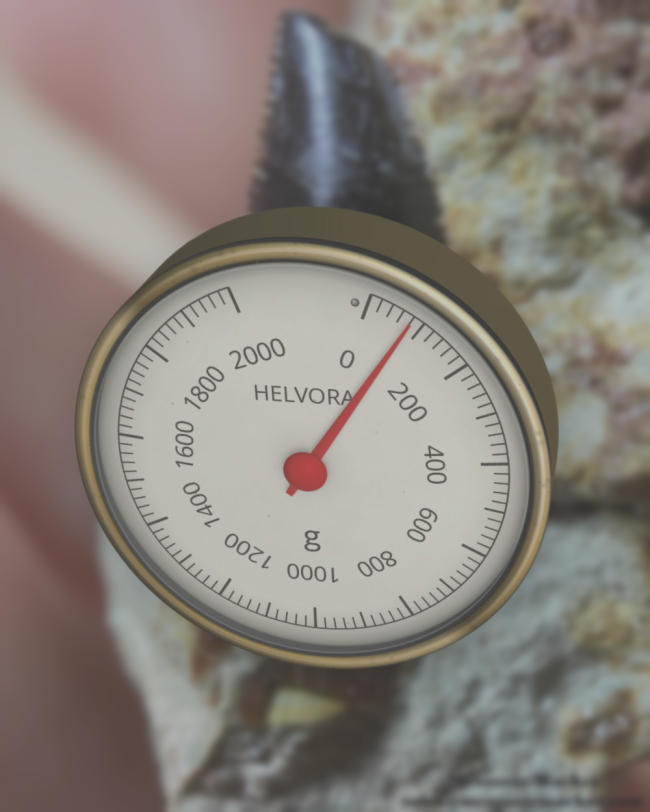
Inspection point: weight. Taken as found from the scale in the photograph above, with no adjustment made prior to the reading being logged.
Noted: 80 g
